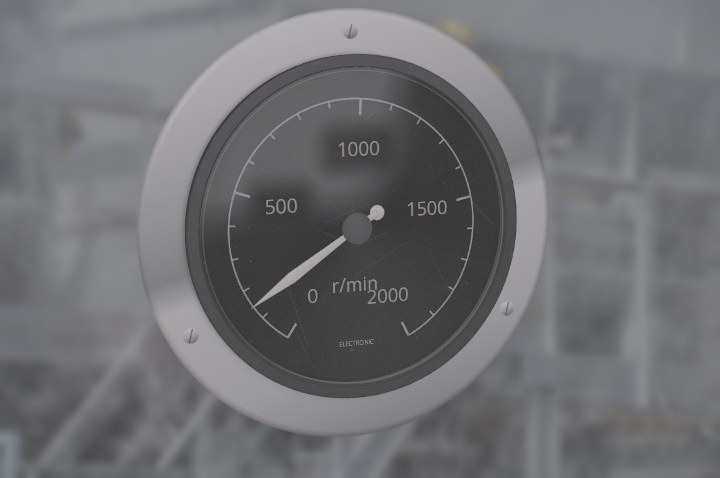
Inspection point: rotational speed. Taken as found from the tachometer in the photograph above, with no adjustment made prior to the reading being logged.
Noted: 150 rpm
